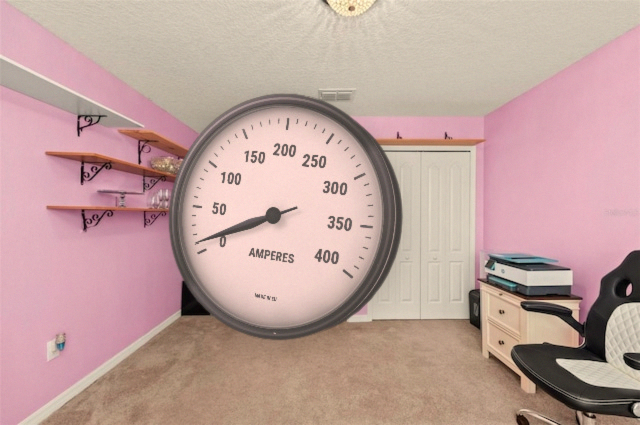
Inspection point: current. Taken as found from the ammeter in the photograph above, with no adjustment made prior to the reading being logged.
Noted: 10 A
